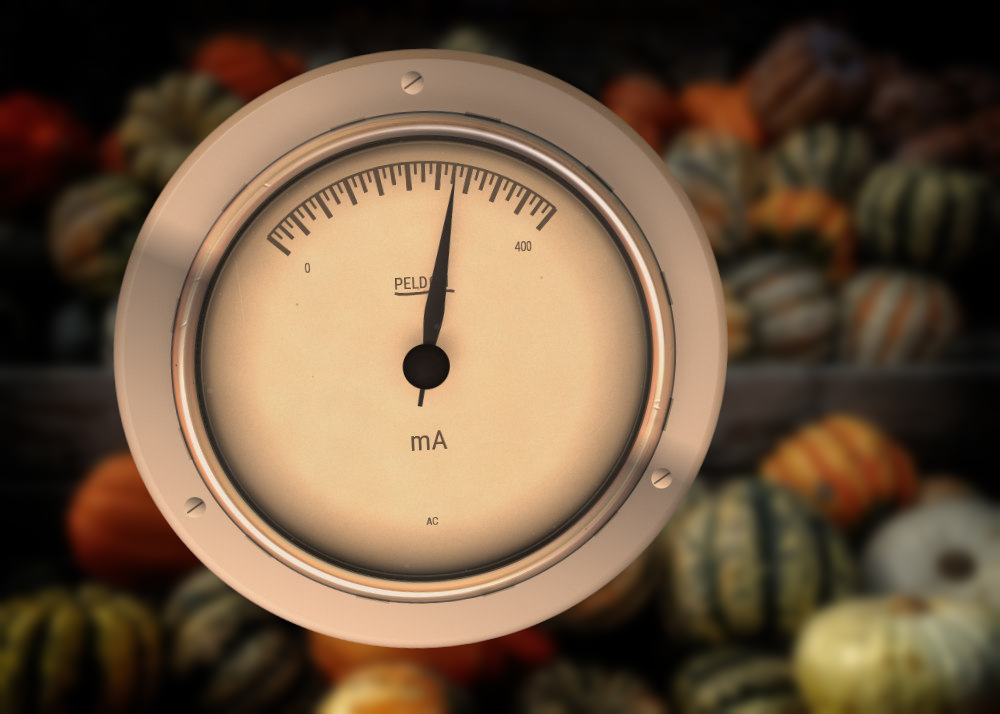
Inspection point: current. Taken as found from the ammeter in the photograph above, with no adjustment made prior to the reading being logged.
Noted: 260 mA
